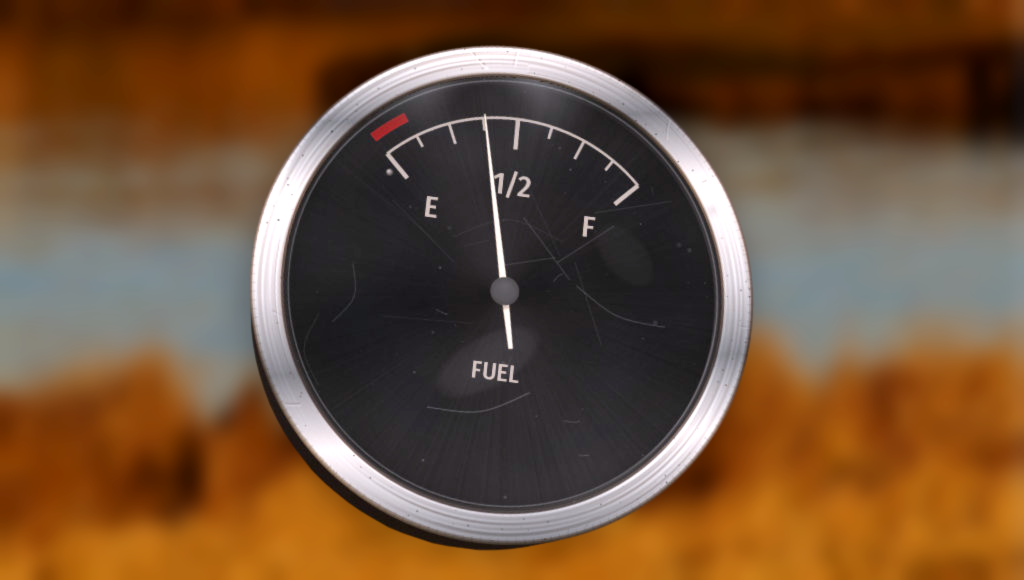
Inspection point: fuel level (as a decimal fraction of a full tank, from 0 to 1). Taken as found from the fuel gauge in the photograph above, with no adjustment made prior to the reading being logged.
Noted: 0.375
